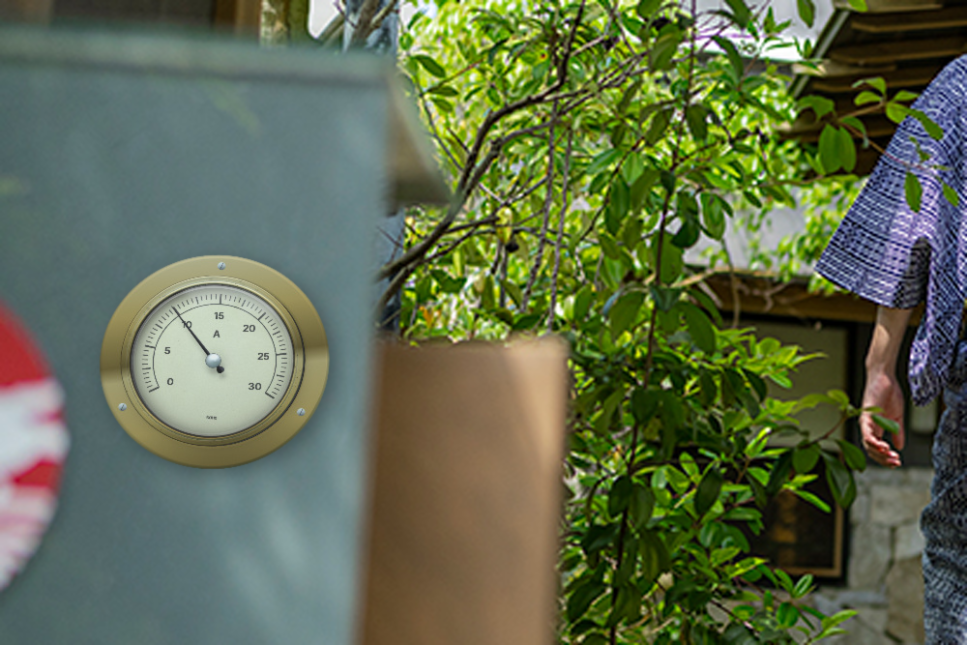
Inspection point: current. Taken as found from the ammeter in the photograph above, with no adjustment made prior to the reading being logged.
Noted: 10 A
